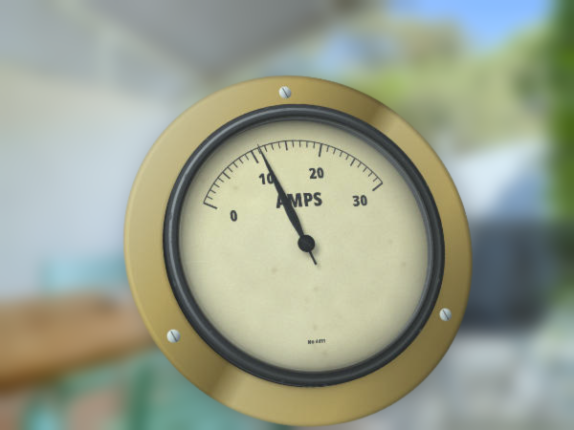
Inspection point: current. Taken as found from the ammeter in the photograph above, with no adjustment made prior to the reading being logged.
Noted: 11 A
